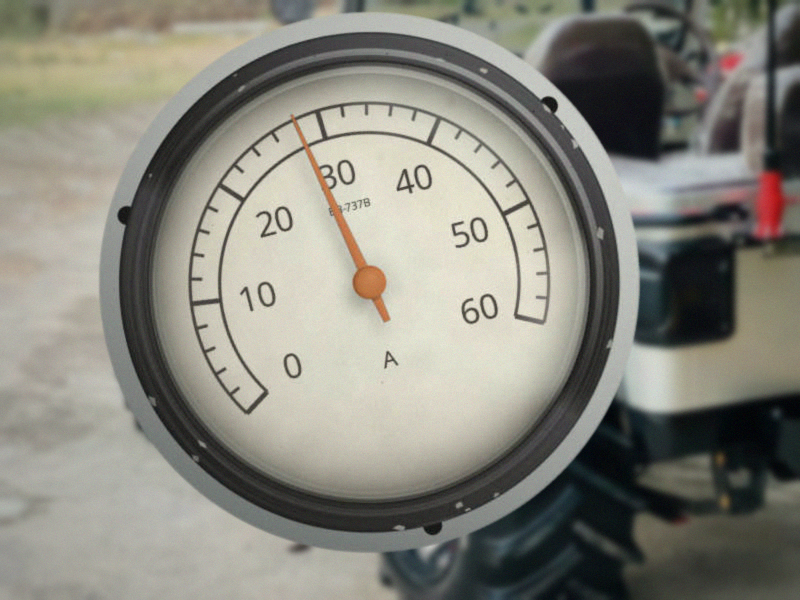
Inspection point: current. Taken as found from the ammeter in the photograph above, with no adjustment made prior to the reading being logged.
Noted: 28 A
